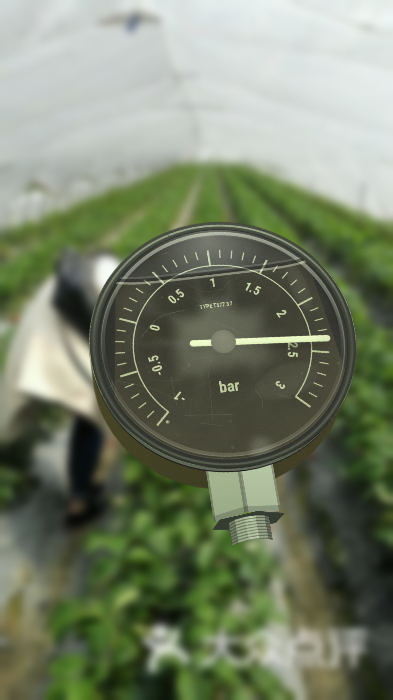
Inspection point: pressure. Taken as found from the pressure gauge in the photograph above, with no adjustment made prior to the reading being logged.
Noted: 2.4 bar
